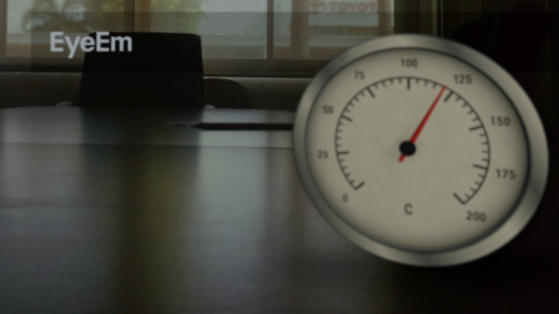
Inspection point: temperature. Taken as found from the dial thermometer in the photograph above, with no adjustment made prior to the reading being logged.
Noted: 120 °C
